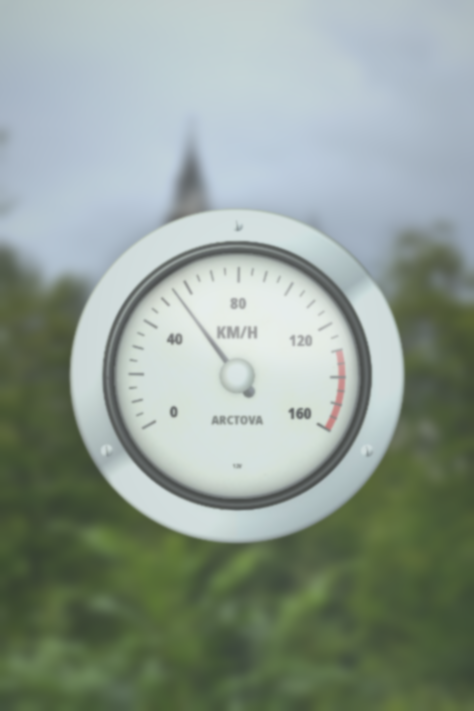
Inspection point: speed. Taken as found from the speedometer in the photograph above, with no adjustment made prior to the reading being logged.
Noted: 55 km/h
